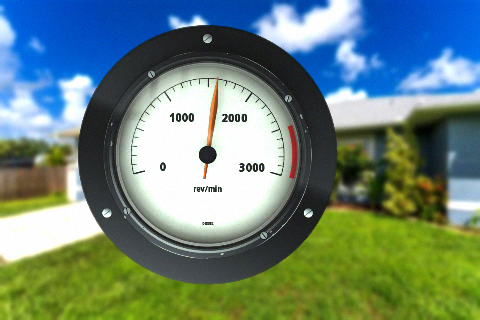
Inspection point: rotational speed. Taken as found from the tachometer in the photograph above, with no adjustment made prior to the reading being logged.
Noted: 1600 rpm
